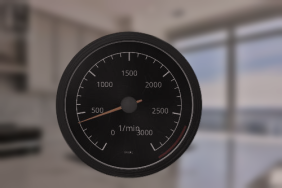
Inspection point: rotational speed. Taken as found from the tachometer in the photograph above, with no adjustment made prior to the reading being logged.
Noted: 400 rpm
